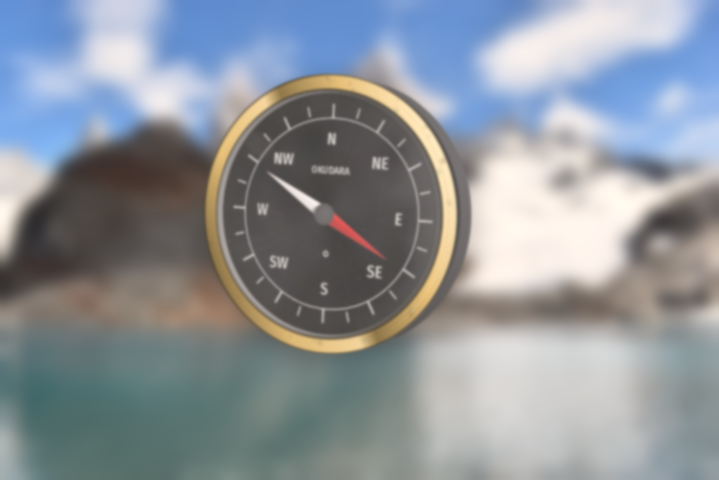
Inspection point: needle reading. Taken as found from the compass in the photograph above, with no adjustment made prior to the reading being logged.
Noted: 120 °
